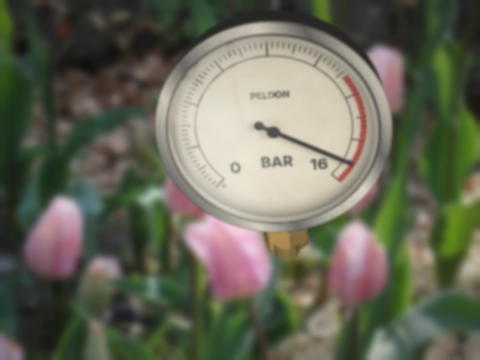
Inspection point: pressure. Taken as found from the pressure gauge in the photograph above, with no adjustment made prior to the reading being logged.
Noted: 15 bar
